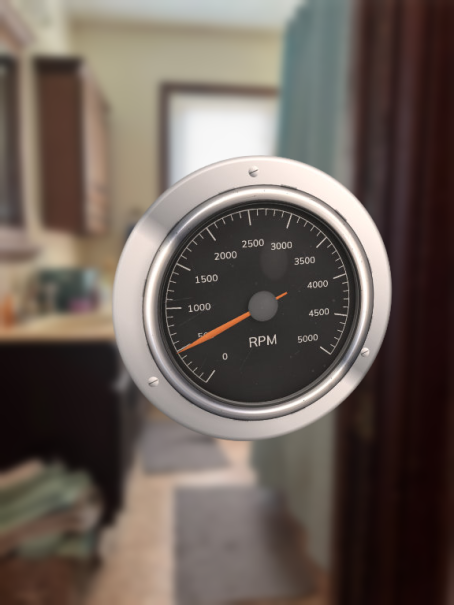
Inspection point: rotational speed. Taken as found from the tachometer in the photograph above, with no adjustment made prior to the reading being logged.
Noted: 500 rpm
